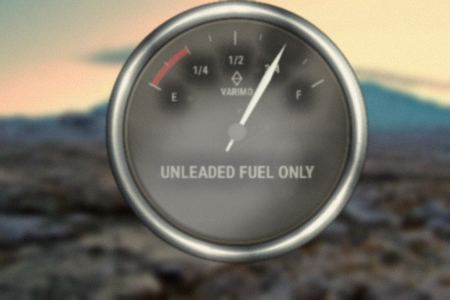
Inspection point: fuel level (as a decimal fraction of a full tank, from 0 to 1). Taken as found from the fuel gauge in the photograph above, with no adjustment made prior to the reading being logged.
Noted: 0.75
